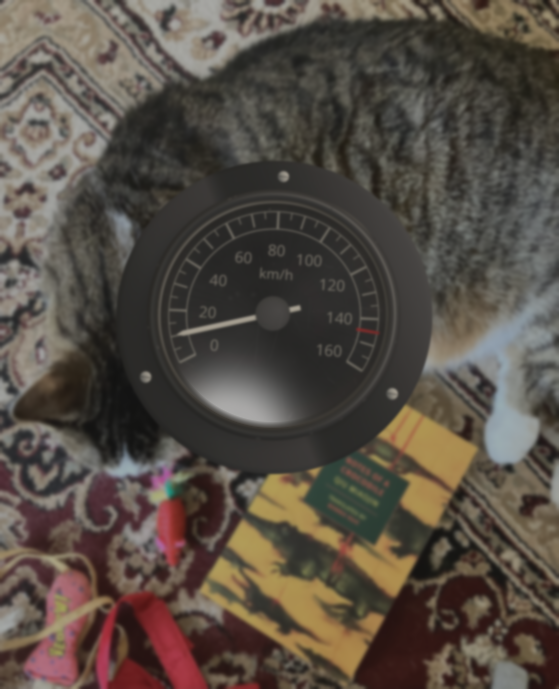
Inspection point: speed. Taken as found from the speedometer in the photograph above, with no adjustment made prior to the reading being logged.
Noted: 10 km/h
